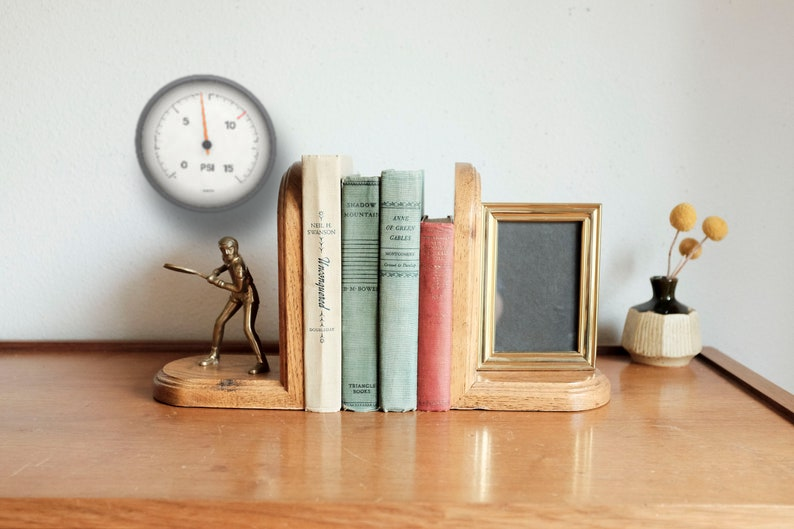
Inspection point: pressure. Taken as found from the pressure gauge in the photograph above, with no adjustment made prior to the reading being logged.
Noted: 7 psi
